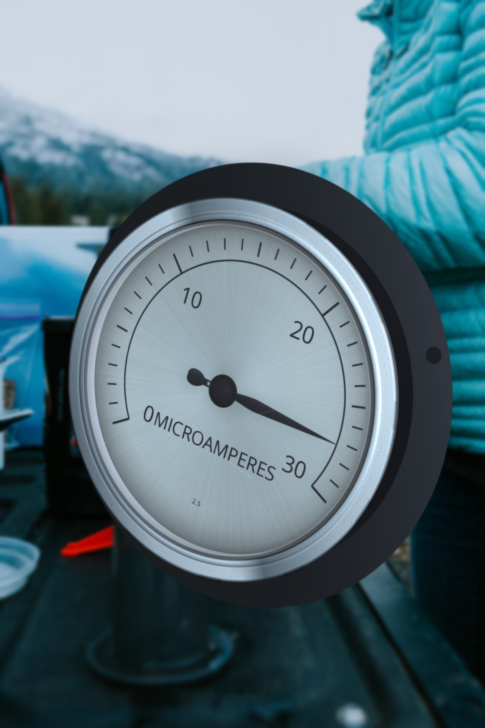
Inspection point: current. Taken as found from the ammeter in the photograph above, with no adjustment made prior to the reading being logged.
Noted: 27 µA
